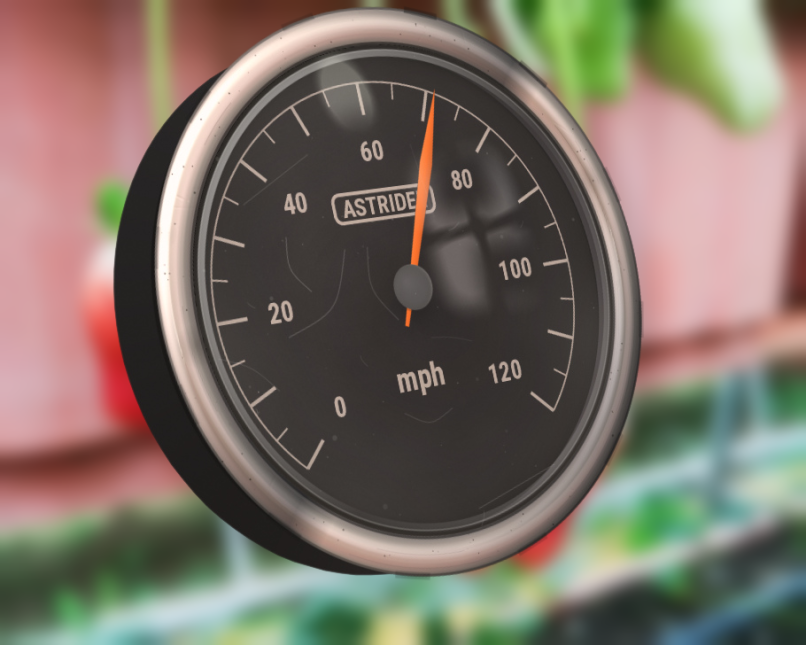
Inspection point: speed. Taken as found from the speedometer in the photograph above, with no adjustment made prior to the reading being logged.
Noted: 70 mph
